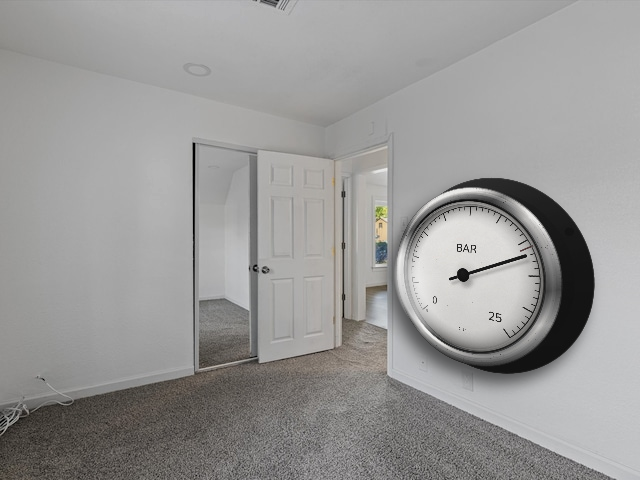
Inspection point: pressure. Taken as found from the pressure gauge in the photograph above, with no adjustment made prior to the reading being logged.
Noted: 18.5 bar
